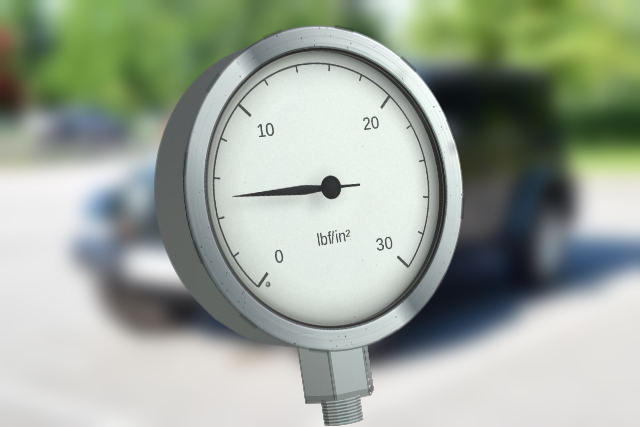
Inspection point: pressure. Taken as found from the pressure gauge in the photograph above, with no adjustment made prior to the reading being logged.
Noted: 5 psi
